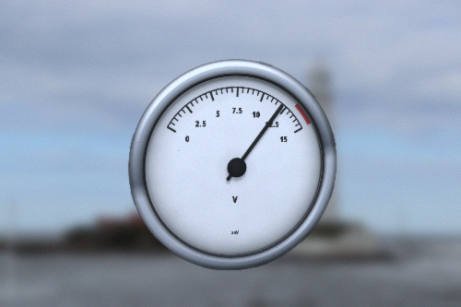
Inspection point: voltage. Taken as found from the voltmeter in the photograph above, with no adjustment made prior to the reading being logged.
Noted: 12 V
